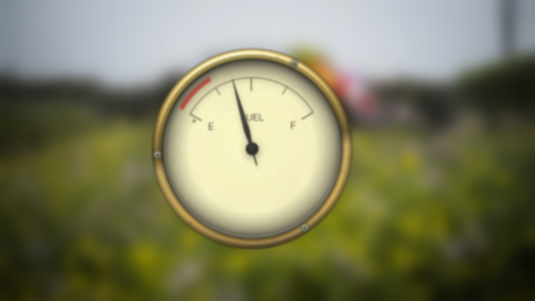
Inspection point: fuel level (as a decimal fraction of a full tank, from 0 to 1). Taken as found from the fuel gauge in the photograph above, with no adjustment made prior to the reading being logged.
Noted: 0.375
